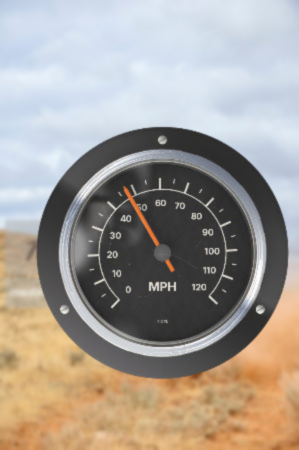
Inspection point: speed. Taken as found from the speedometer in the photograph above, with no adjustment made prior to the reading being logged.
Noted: 47.5 mph
